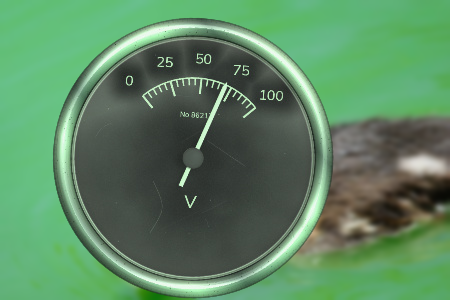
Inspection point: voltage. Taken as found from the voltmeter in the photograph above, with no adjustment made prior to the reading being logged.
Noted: 70 V
